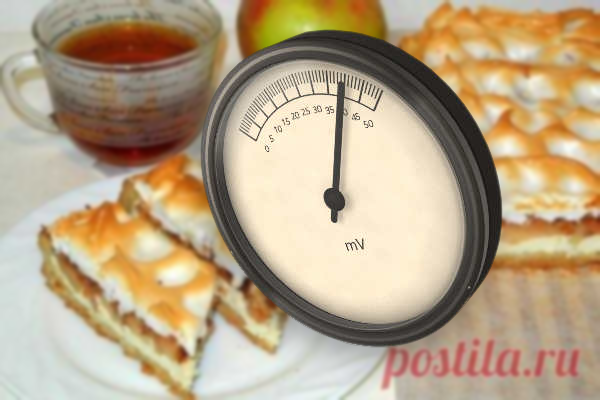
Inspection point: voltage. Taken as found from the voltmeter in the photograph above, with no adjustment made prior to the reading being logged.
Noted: 40 mV
